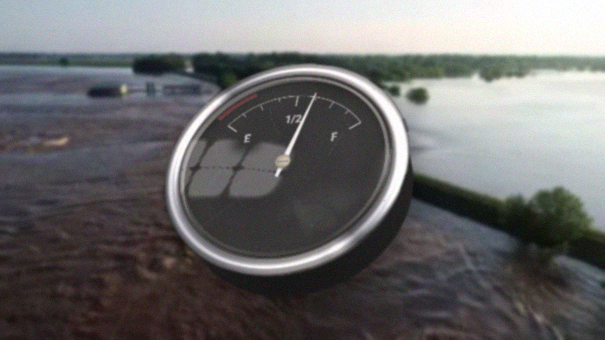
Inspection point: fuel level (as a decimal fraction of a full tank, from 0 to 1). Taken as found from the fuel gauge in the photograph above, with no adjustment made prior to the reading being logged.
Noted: 0.625
